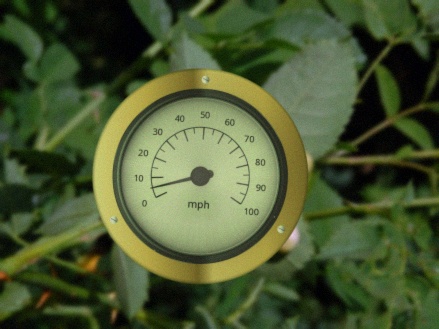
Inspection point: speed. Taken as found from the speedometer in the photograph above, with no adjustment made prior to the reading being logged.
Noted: 5 mph
